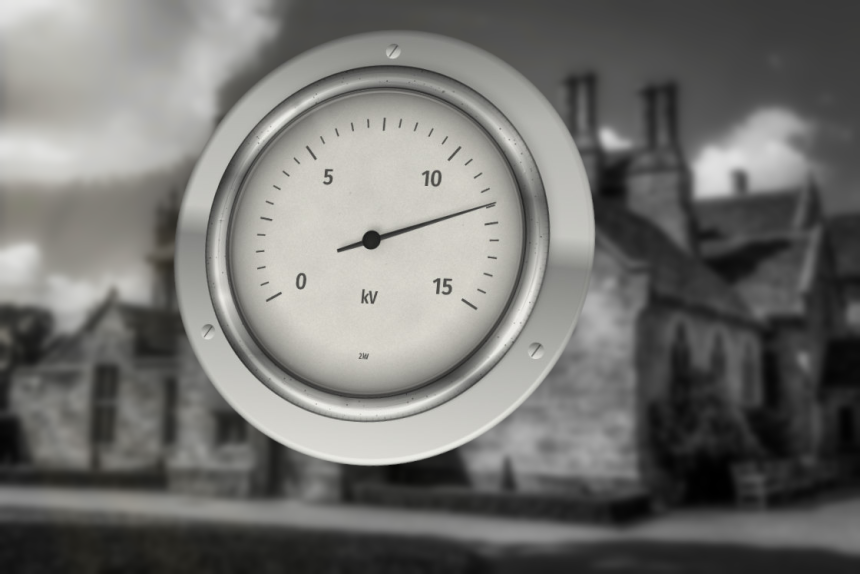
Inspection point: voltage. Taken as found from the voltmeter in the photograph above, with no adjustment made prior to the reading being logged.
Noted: 12 kV
